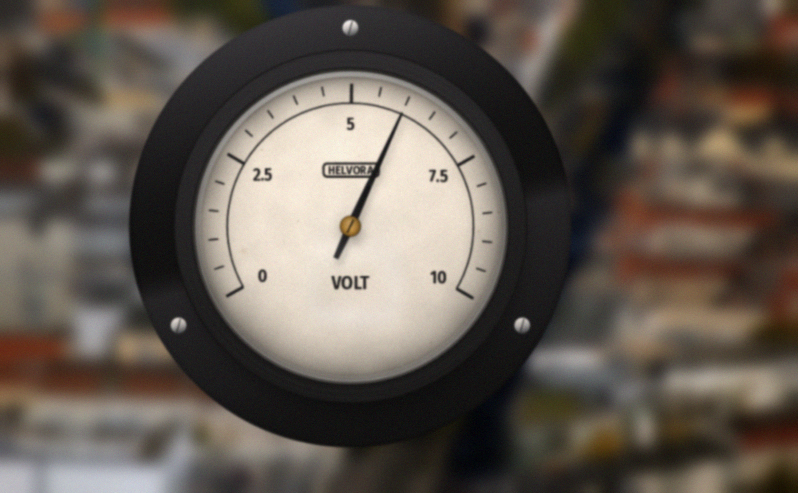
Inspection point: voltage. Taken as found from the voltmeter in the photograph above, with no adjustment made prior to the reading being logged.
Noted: 6 V
